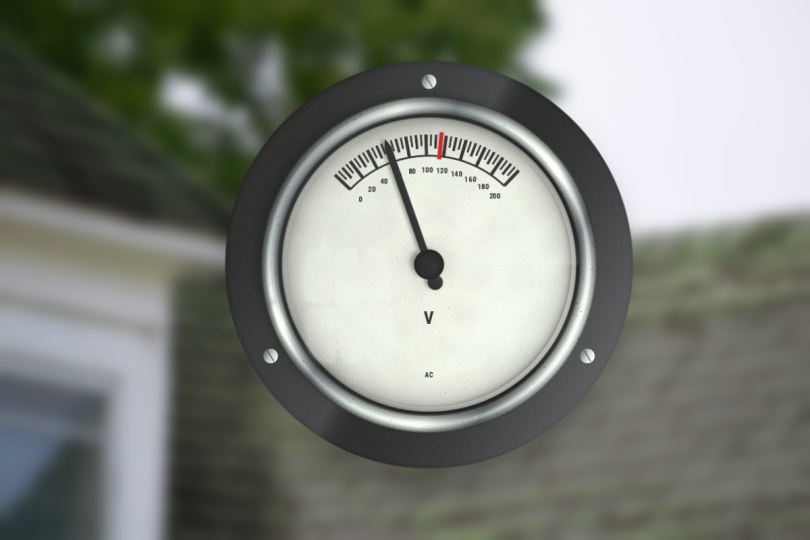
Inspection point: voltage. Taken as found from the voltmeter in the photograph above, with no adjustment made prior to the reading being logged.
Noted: 60 V
